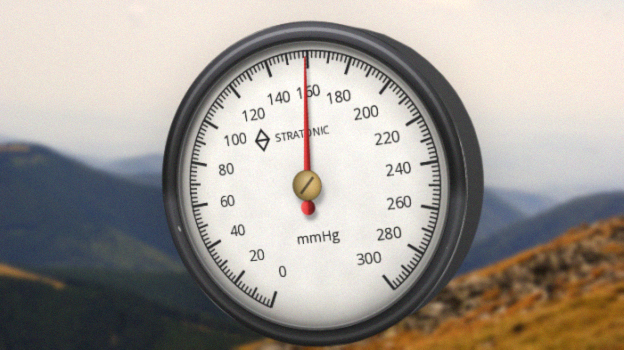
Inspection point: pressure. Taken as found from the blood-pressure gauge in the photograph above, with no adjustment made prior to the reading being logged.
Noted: 160 mmHg
